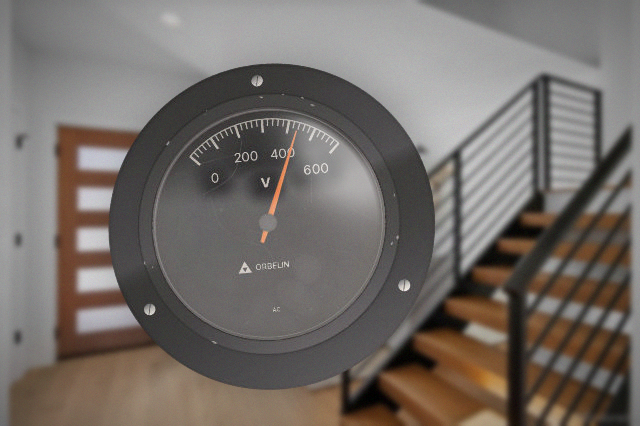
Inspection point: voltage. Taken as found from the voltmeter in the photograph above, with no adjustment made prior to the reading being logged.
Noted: 440 V
